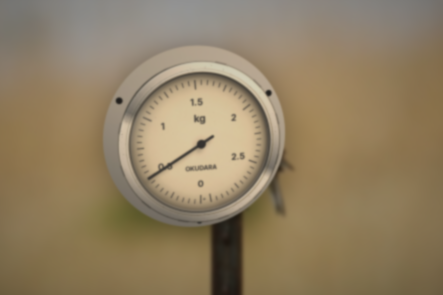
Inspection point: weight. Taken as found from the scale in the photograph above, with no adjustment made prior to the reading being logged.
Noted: 0.5 kg
